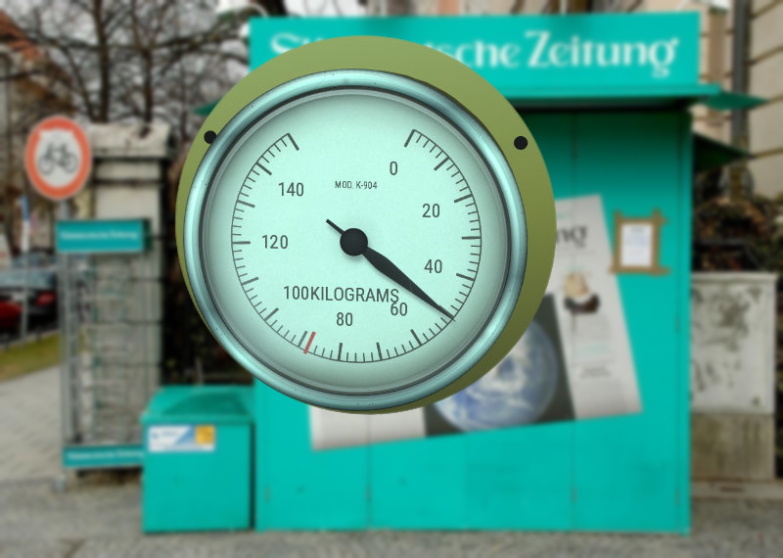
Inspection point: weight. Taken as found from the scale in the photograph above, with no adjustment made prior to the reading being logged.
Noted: 50 kg
